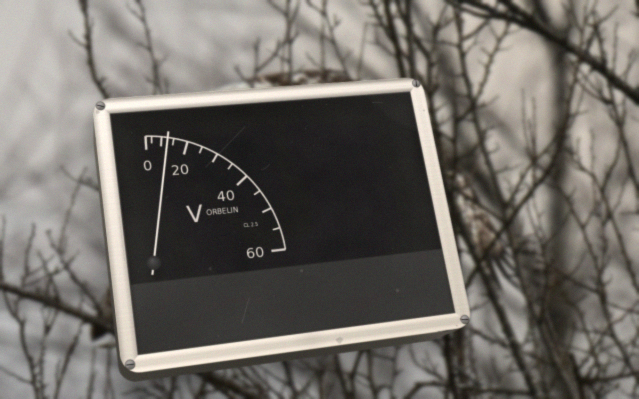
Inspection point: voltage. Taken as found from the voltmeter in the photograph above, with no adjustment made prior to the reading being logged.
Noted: 12.5 V
